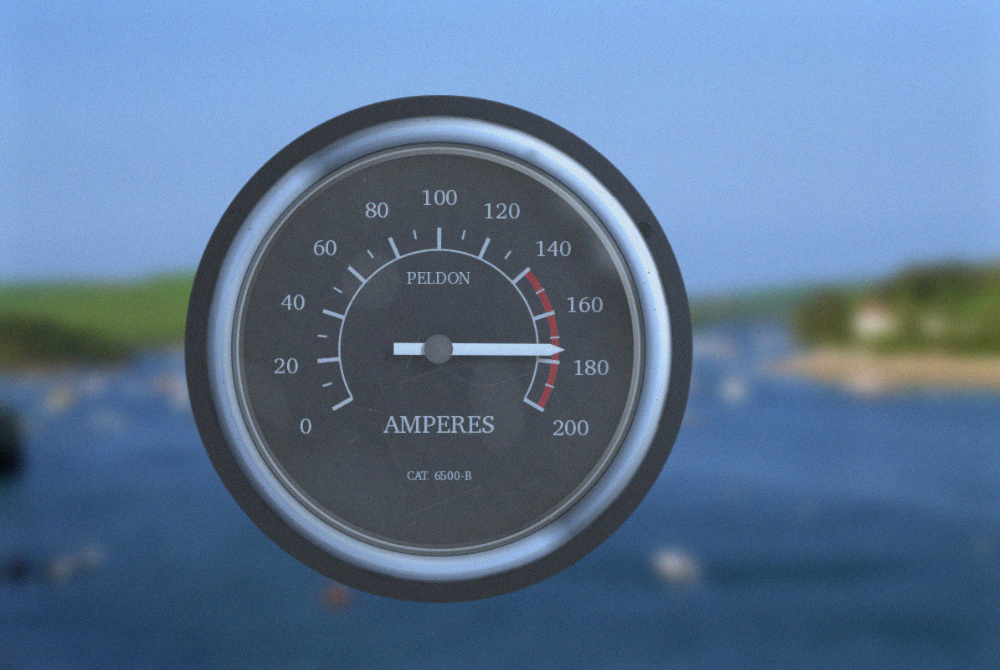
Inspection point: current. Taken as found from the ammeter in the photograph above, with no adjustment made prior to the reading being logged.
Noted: 175 A
